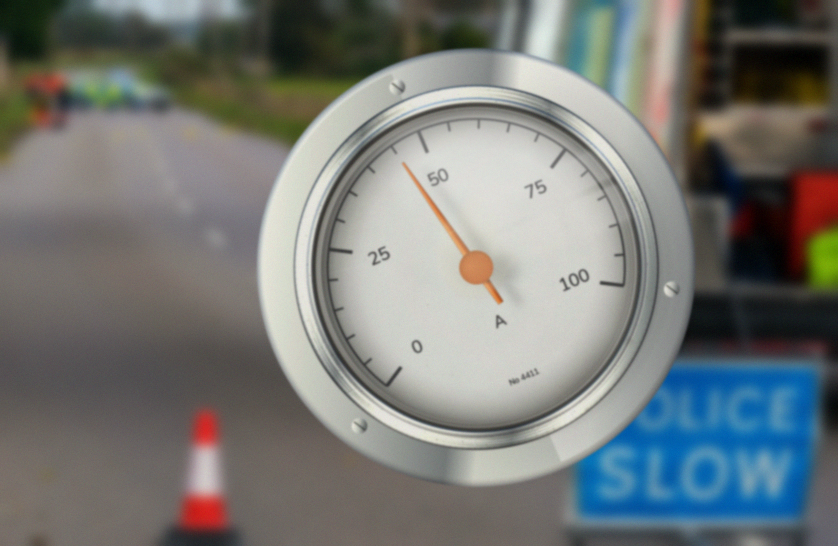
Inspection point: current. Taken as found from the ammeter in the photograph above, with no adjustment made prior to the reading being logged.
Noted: 45 A
